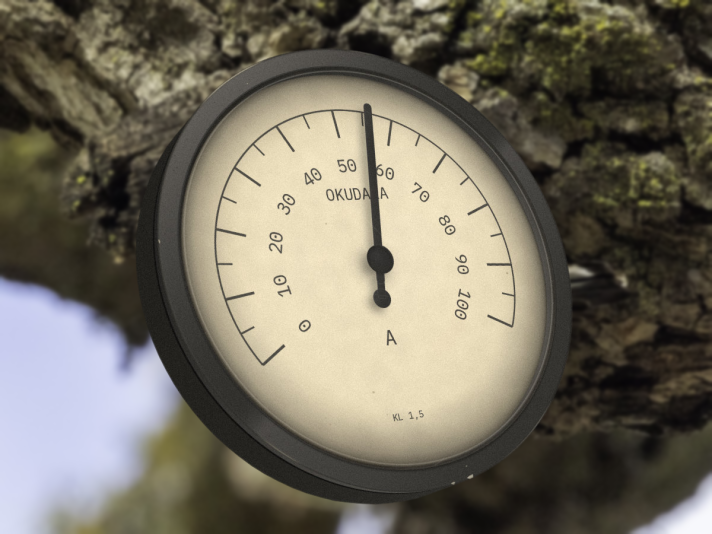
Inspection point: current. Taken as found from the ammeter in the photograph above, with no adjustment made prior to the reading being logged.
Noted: 55 A
